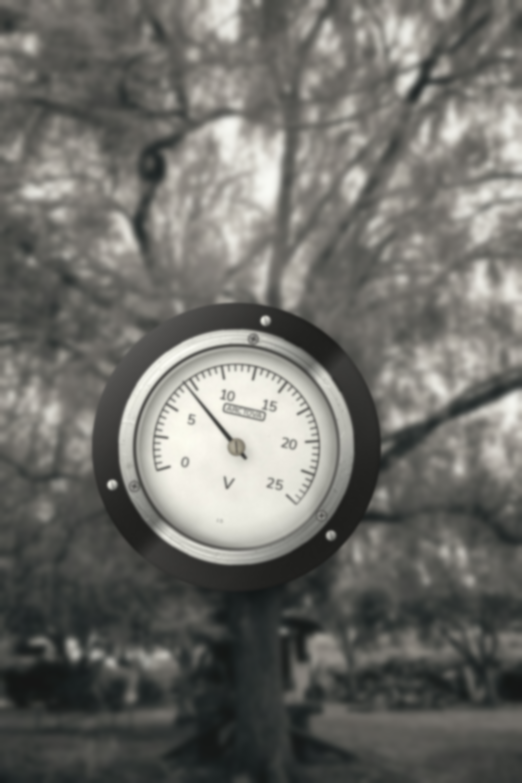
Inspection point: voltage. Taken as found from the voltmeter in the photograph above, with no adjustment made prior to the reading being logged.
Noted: 7 V
